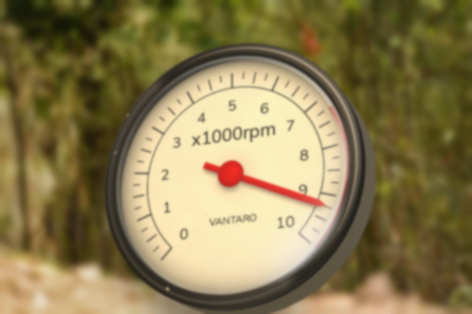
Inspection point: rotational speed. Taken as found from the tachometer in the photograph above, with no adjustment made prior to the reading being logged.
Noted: 9250 rpm
